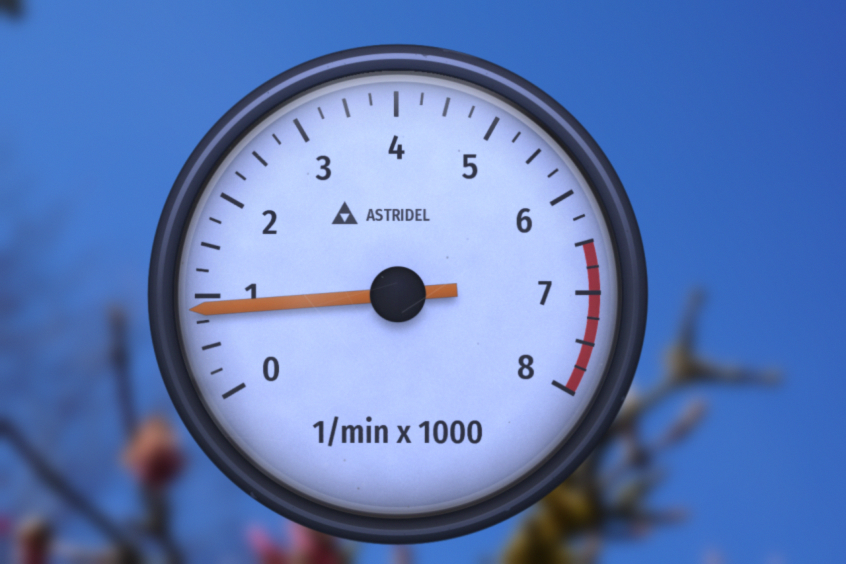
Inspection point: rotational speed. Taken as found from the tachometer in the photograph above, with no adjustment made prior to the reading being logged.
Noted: 875 rpm
